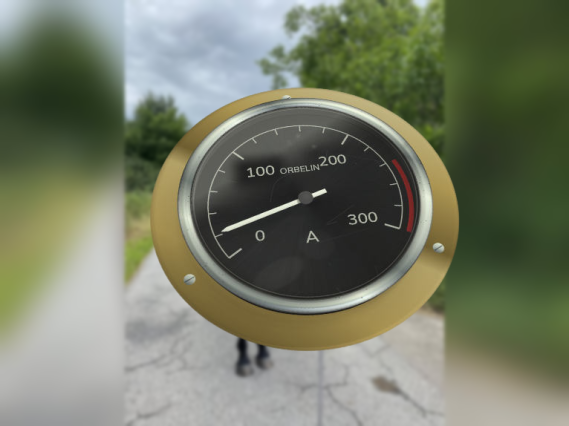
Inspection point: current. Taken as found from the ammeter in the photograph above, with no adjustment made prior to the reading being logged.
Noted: 20 A
